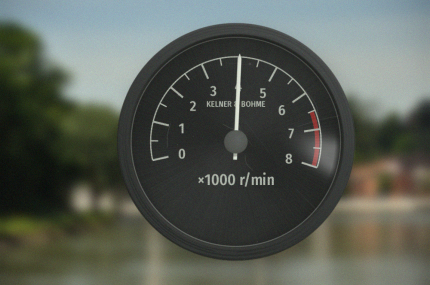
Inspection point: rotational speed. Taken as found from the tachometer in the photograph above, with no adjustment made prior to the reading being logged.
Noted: 4000 rpm
